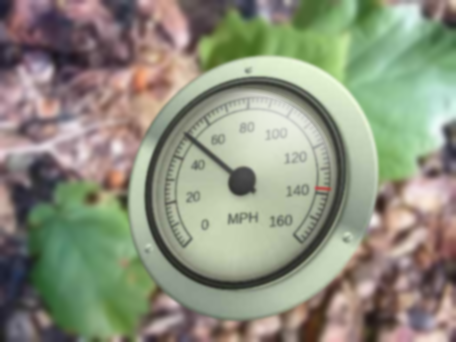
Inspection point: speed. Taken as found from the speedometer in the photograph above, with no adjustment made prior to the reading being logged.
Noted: 50 mph
